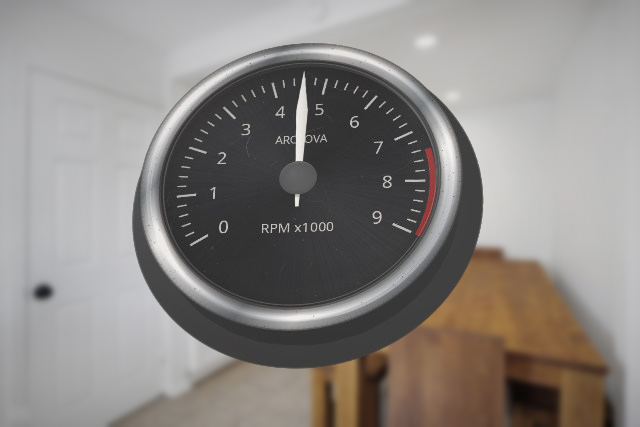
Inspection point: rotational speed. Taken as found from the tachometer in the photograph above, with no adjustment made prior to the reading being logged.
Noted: 4600 rpm
